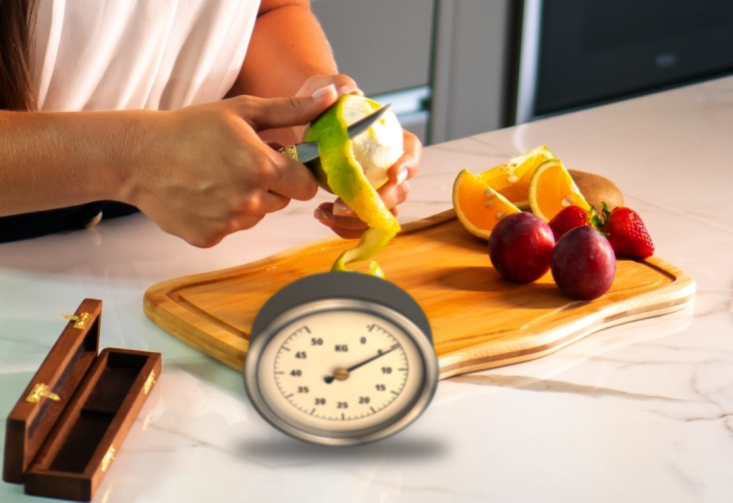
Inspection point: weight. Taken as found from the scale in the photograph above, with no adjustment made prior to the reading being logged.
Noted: 5 kg
